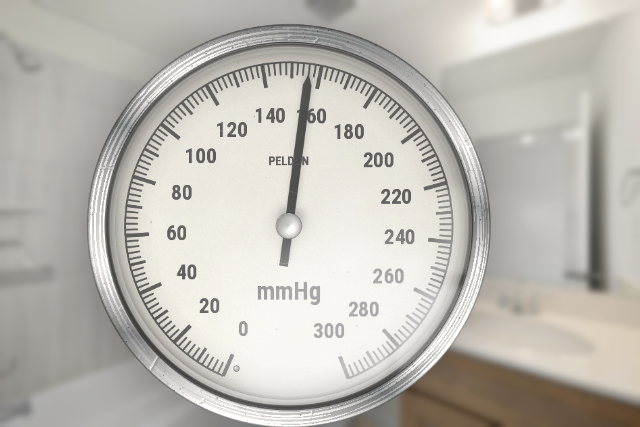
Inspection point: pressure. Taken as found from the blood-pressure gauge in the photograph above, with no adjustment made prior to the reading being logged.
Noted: 156 mmHg
